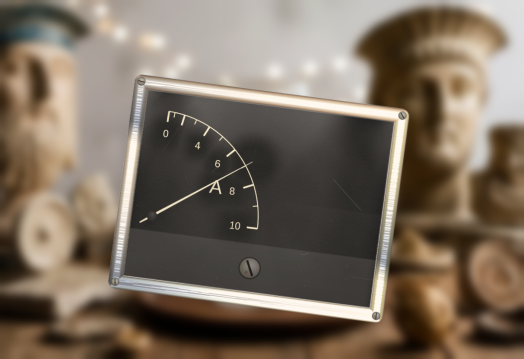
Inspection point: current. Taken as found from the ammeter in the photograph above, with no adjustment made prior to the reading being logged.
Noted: 7 A
